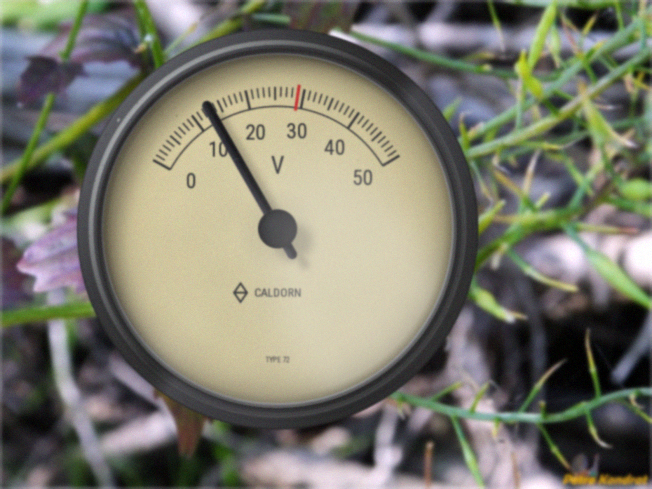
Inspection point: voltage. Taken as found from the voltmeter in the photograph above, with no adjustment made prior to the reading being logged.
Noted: 13 V
